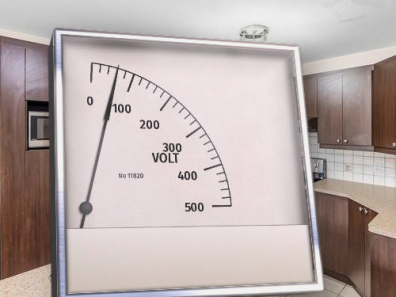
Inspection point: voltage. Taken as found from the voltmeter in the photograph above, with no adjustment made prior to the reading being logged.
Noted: 60 V
